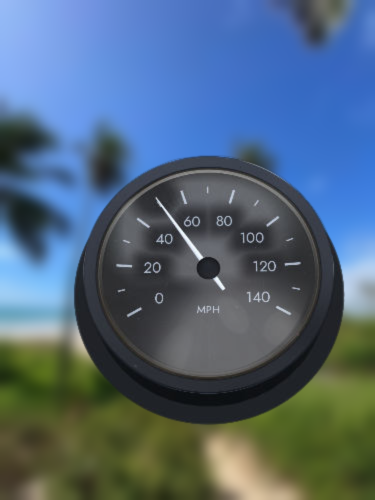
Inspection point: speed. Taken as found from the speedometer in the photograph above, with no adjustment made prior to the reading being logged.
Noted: 50 mph
